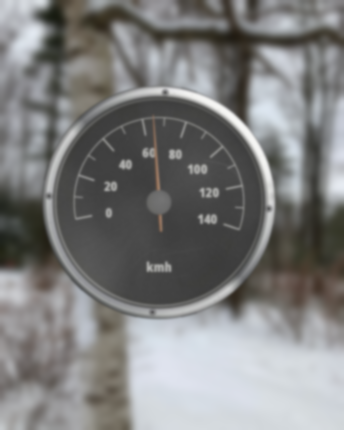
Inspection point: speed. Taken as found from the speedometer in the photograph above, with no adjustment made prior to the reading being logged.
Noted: 65 km/h
